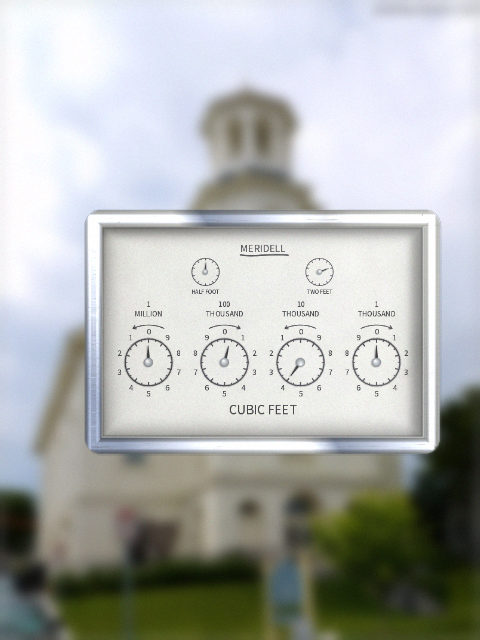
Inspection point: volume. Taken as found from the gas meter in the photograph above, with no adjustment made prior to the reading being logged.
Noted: 4000 ft³
